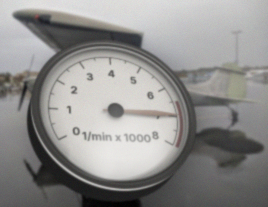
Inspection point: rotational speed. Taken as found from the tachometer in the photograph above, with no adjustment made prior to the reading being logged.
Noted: 7000 rpm
